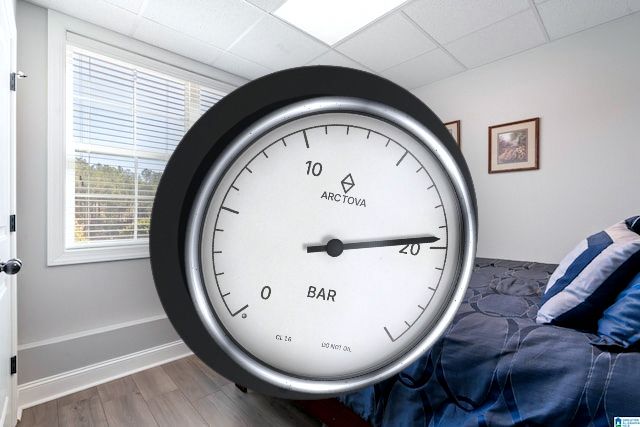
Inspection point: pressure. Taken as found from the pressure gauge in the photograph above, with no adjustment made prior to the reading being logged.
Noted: 19.5 bar
